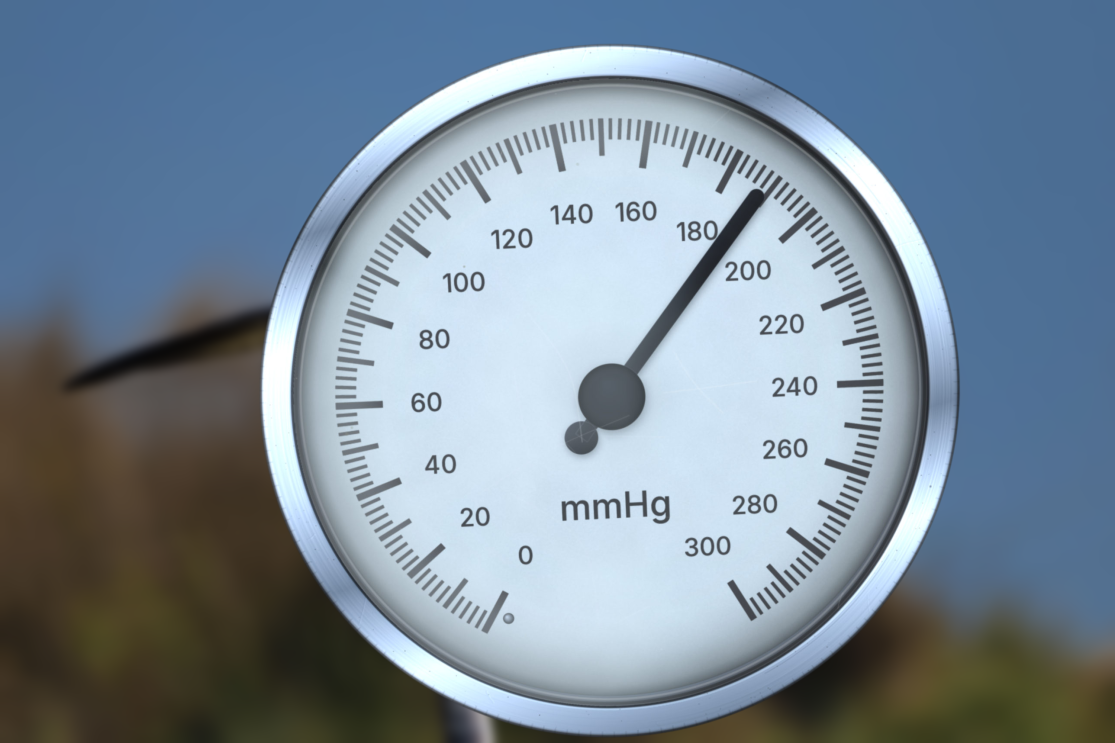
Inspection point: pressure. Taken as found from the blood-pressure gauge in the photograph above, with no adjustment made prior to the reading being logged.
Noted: 188 mmHg
